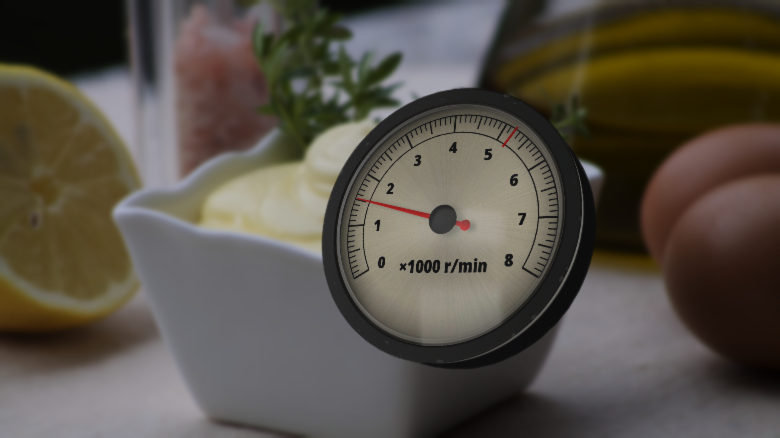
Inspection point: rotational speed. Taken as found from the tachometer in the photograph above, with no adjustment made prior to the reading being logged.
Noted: 1500 rpm
